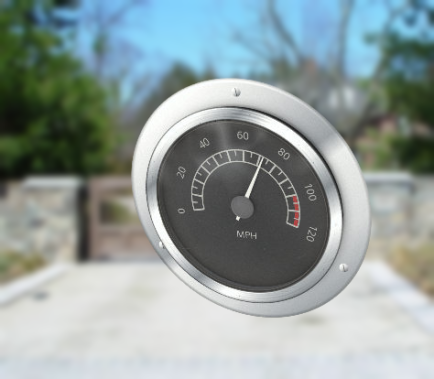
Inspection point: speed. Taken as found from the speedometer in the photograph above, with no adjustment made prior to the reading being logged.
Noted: 72.5 mph
